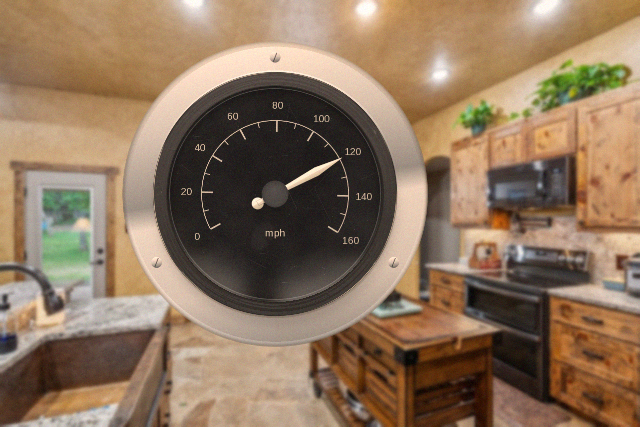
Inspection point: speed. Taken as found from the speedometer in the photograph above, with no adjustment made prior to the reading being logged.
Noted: 120 mph
